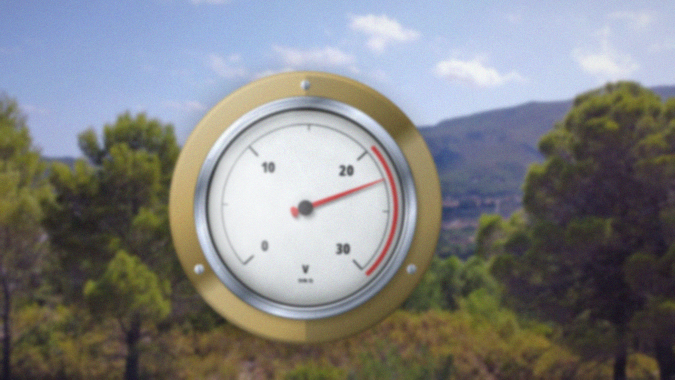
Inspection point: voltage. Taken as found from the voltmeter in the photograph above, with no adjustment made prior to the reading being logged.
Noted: 22.5 V
